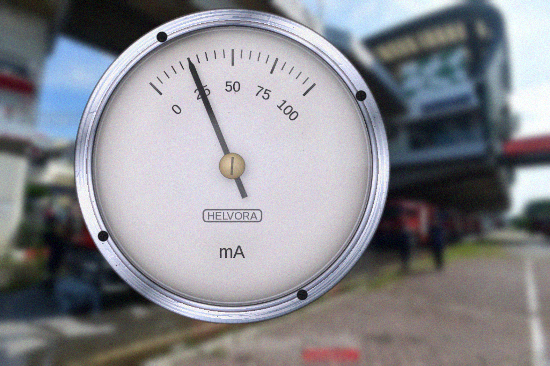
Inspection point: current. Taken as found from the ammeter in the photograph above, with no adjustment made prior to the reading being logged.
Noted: 25 mA
